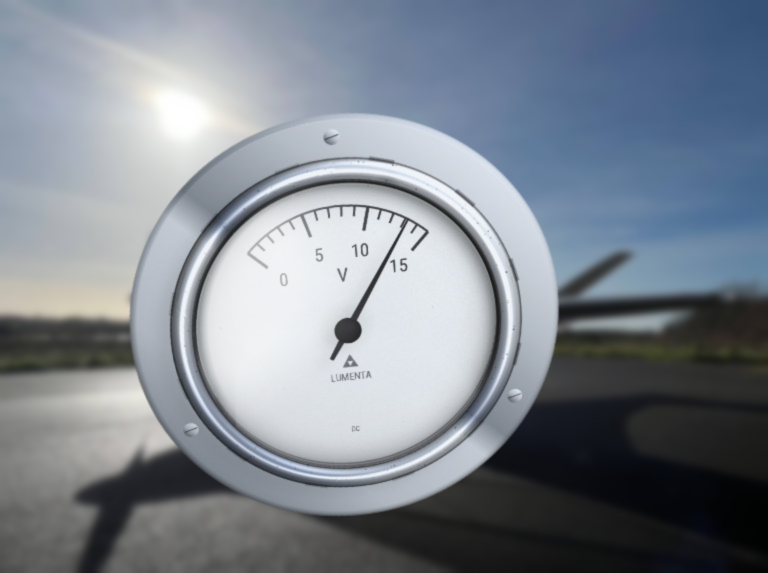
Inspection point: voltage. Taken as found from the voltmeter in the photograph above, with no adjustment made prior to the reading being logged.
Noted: 13 V
